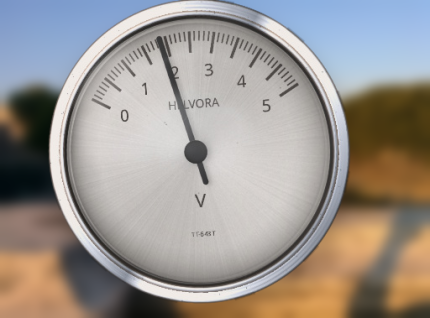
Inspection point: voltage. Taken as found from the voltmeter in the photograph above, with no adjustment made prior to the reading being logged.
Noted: 1.9 V
